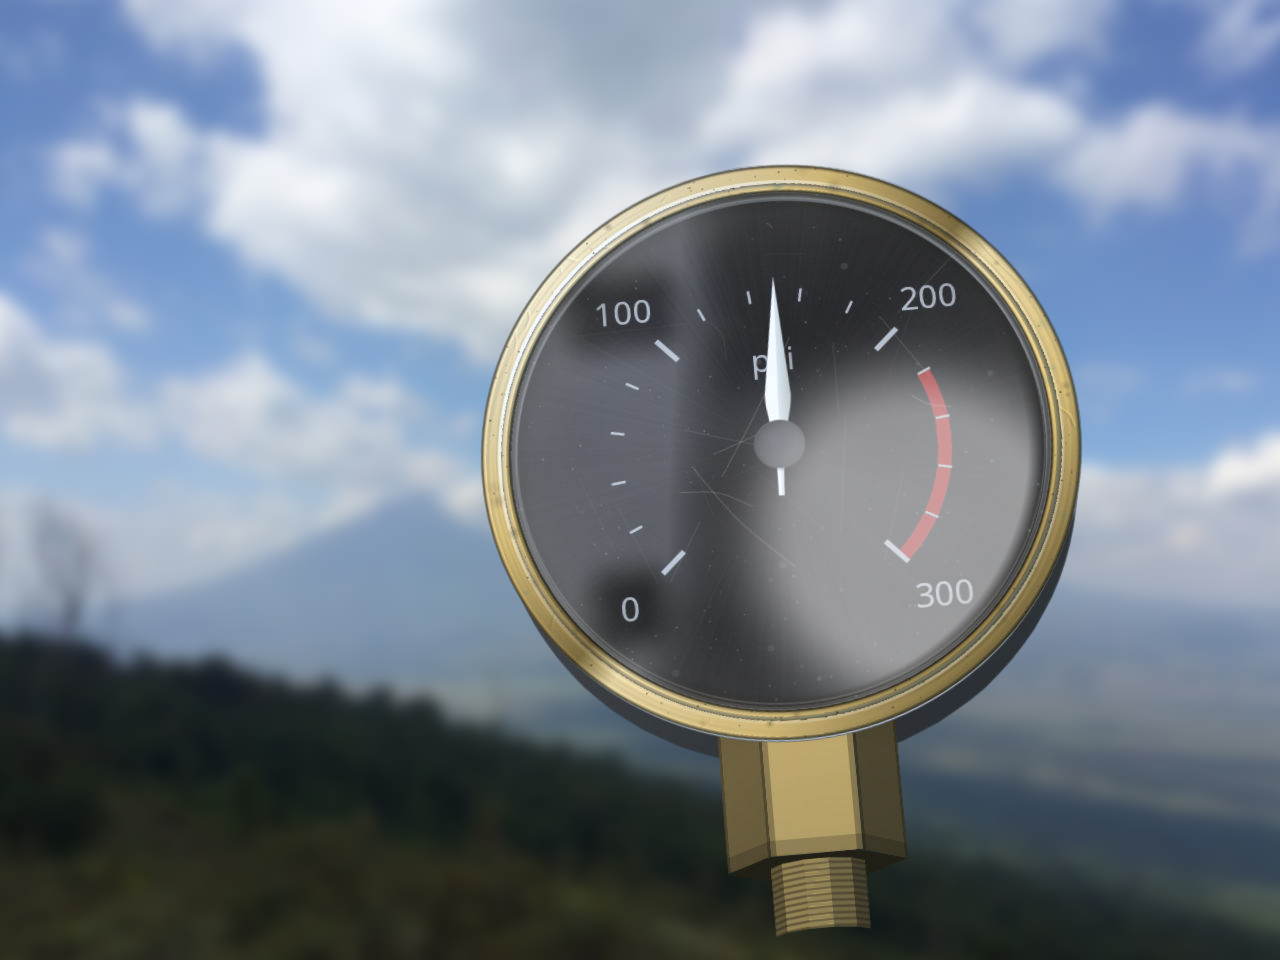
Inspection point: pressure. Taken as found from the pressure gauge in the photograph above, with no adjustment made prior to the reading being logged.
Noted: 150 psi
